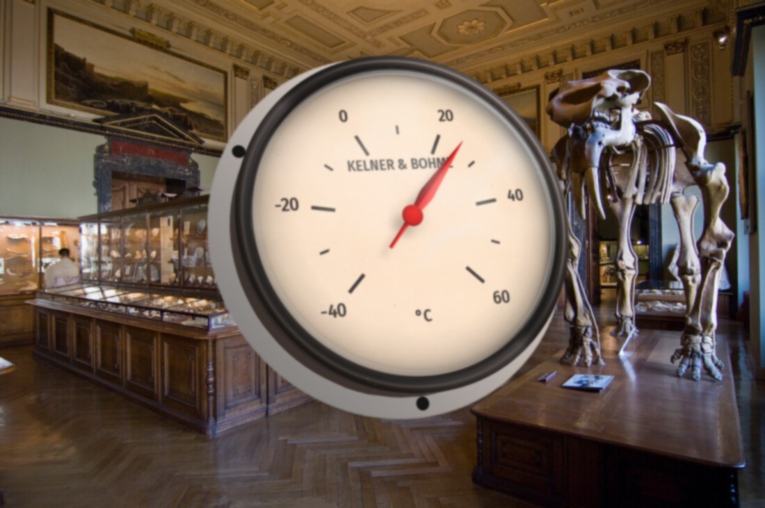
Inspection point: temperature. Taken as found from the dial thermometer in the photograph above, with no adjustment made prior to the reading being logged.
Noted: 25 °C
